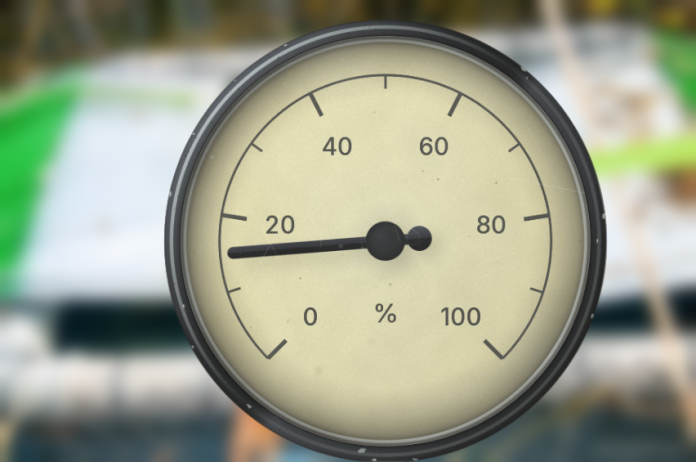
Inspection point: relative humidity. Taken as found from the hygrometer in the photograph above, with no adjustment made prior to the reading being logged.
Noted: 15 %
